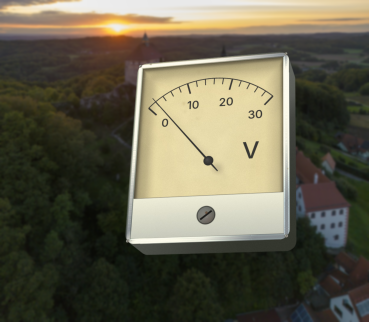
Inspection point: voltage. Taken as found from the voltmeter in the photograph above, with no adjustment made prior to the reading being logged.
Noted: 2 V
